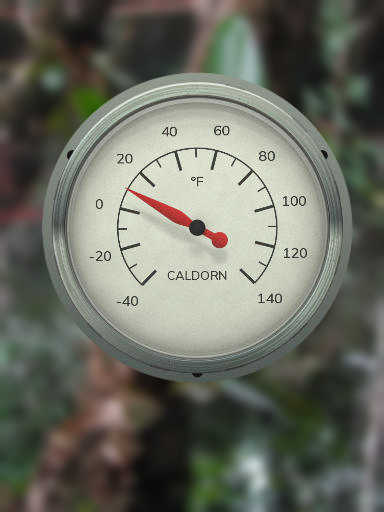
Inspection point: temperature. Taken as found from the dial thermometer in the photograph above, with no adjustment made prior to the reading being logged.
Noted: 10 °F
